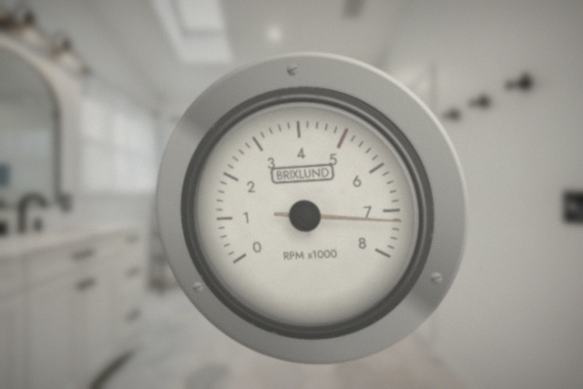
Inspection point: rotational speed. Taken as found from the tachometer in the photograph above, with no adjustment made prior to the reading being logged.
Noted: 7200 rpm
